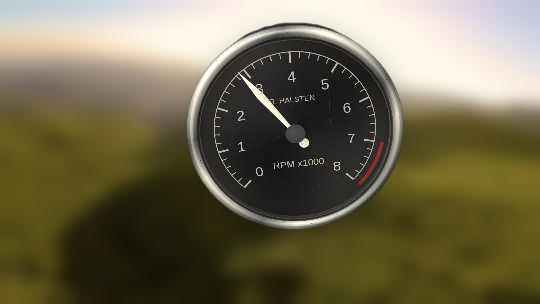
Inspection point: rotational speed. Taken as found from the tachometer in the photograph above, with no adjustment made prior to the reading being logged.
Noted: 2900 rpm
